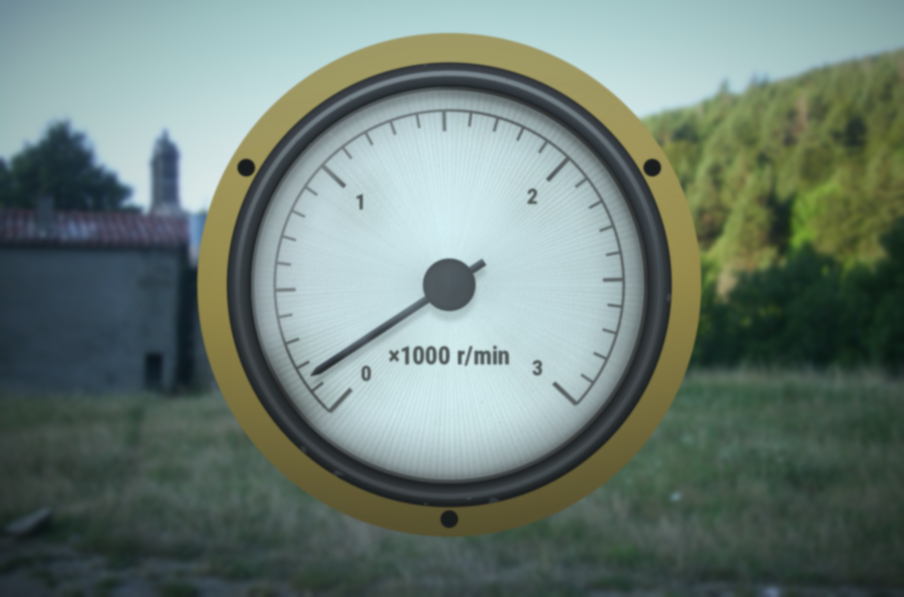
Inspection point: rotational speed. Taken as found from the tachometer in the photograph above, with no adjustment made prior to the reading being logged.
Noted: 150 rpm
